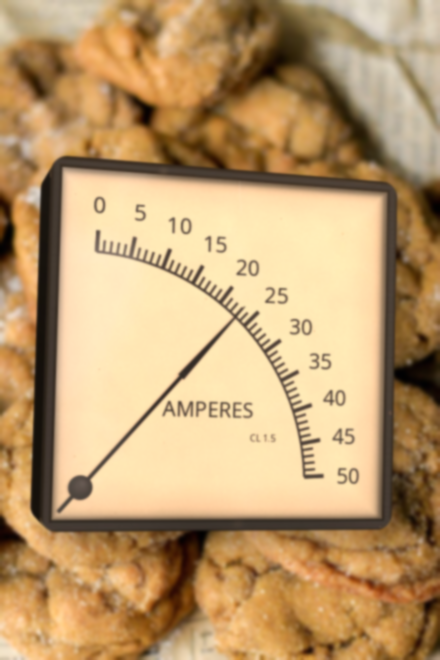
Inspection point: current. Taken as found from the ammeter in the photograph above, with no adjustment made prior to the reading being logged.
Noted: 23 A
